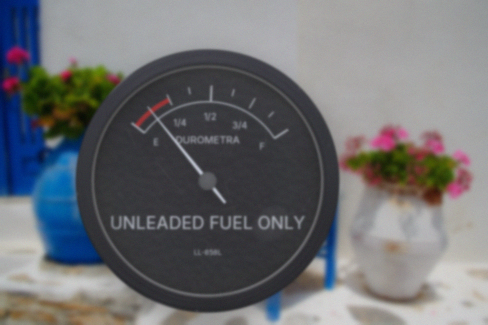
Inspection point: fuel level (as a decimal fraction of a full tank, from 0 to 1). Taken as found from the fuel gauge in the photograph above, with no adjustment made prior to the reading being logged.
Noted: 0.125
